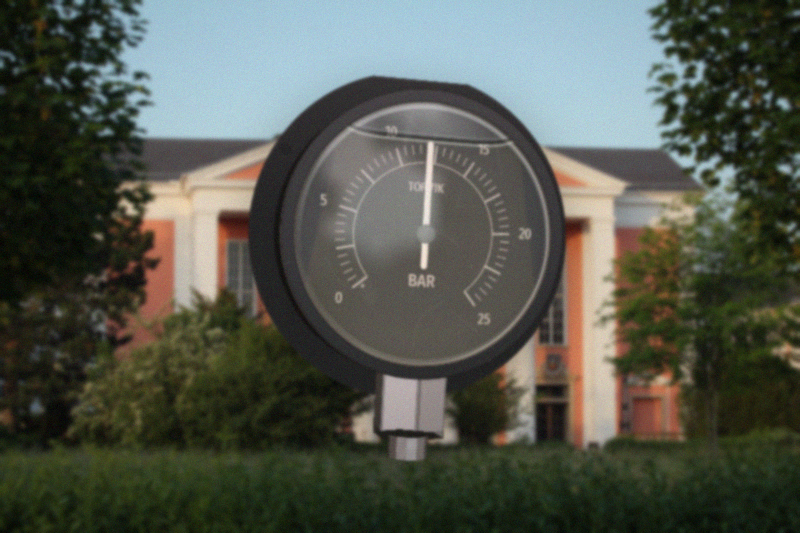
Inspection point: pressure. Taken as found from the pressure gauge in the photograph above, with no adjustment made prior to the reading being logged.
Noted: 12 bar
